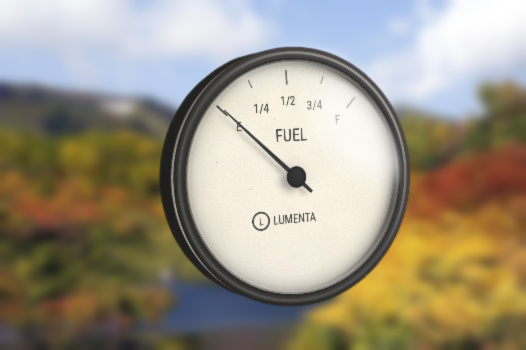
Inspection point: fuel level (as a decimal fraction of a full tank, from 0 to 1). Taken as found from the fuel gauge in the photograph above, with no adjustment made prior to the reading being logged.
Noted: 0
